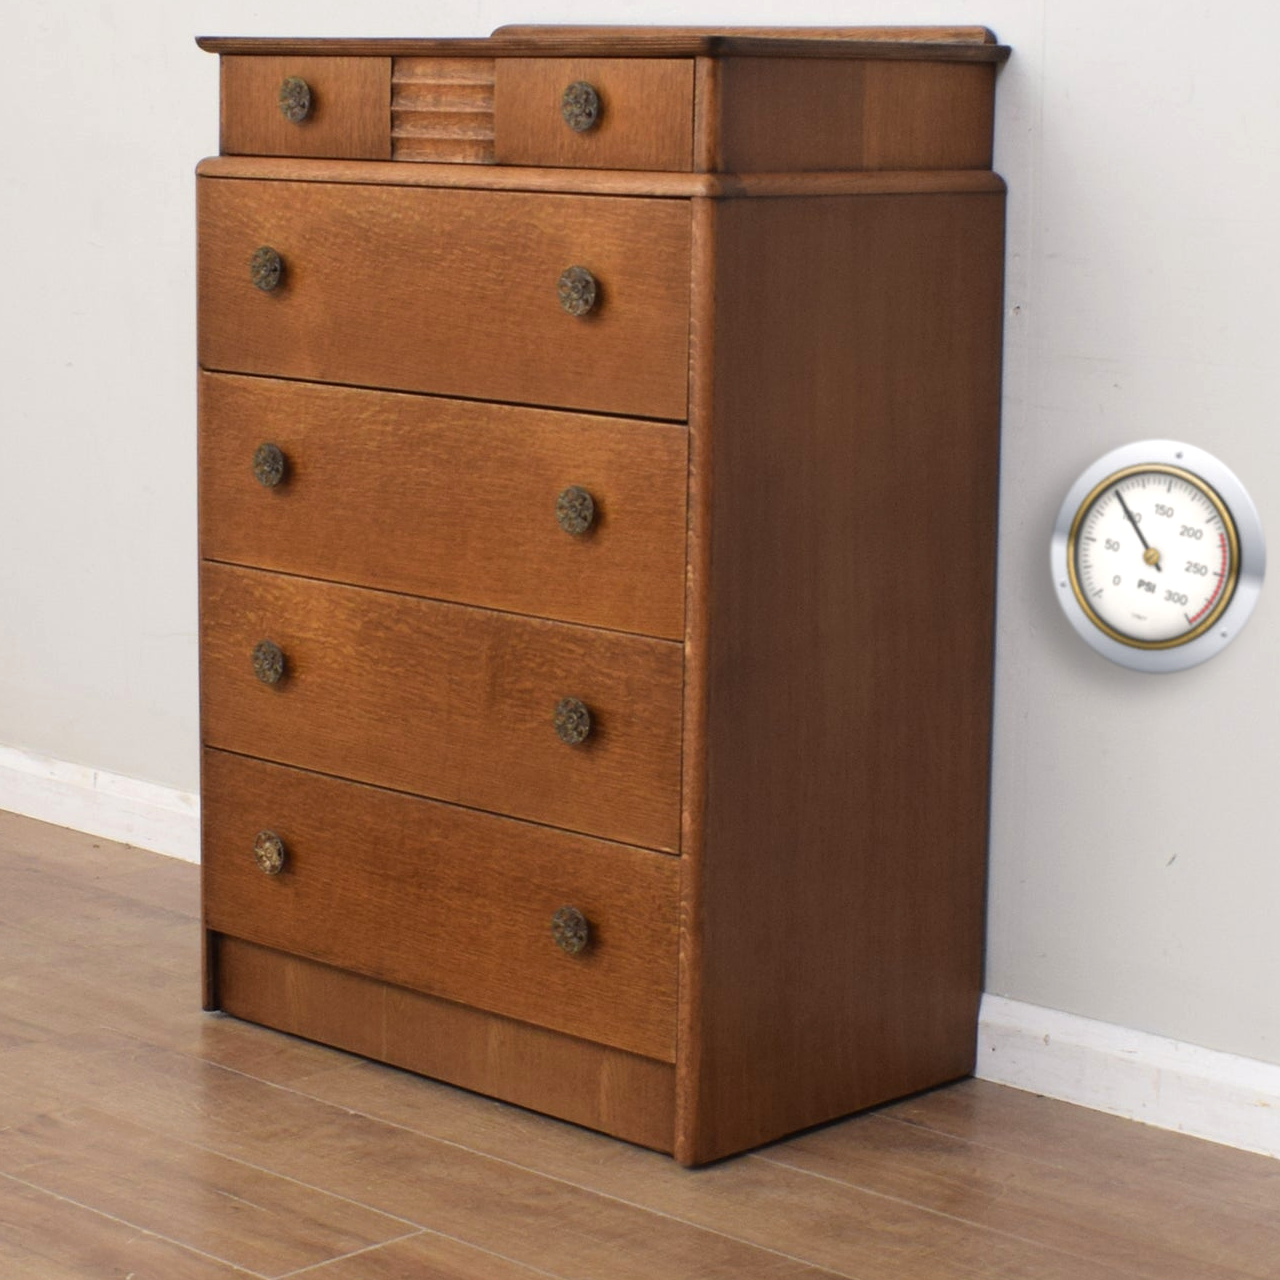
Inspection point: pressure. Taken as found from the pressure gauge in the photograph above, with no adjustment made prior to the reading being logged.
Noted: 100 psi
